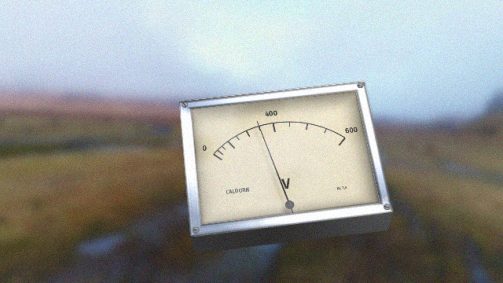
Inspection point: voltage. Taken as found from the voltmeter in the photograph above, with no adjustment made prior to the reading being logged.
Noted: 350 V
